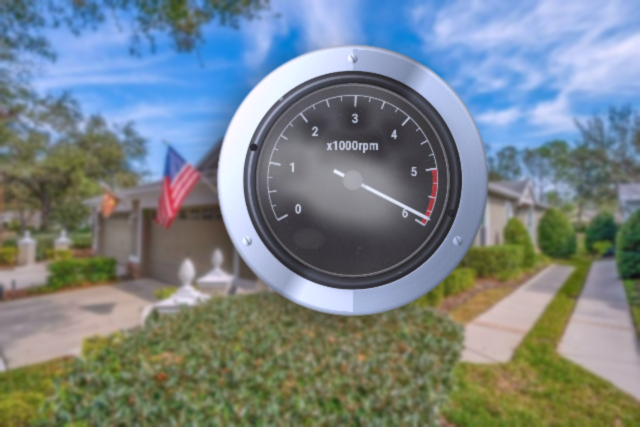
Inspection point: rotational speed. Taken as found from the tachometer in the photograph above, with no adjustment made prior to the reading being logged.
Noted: 5875 rpm
